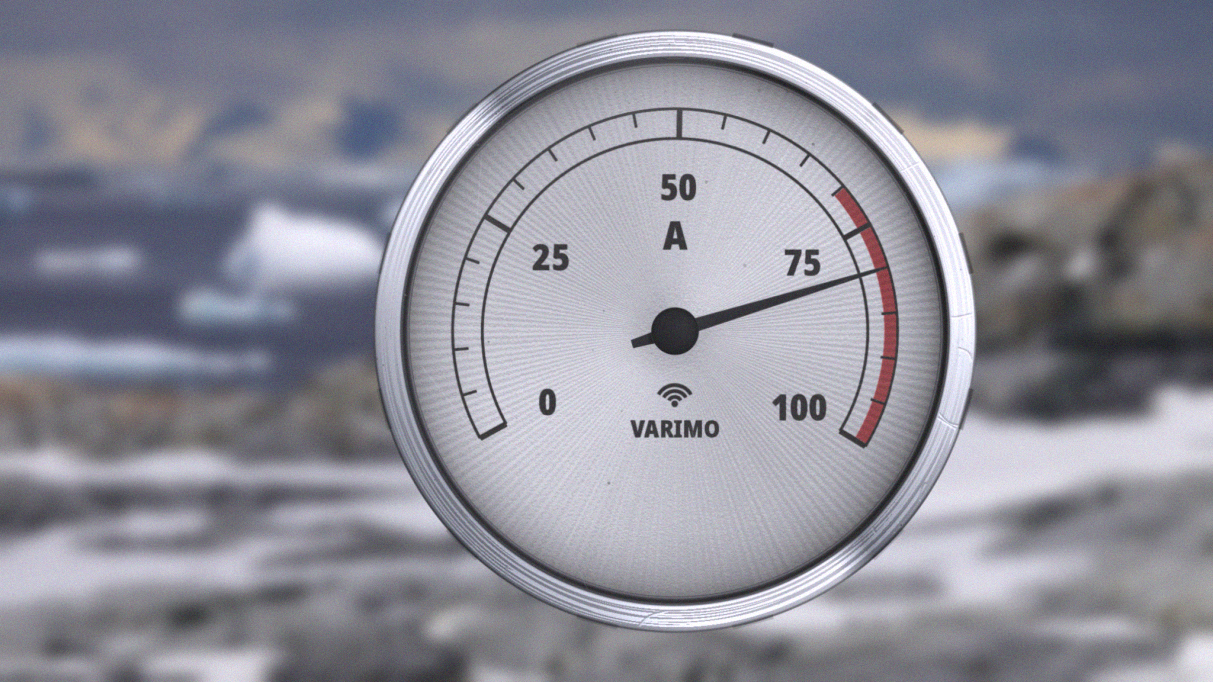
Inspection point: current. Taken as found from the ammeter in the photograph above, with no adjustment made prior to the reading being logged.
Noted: 80 A
